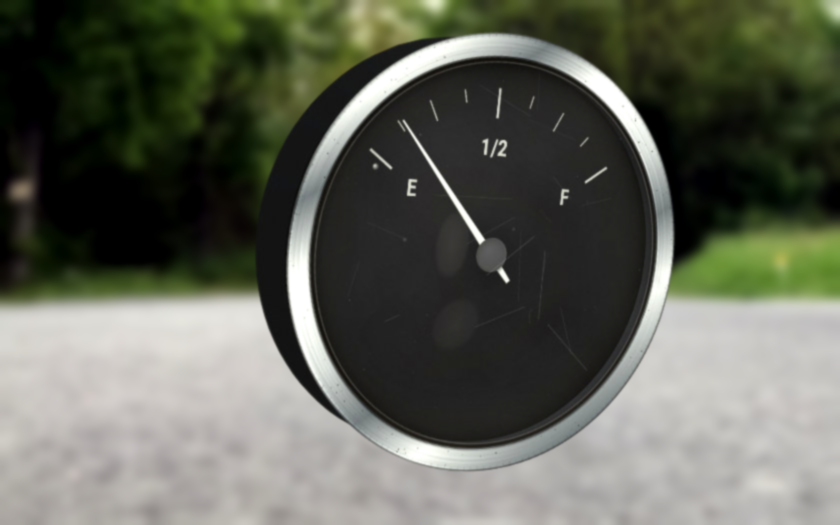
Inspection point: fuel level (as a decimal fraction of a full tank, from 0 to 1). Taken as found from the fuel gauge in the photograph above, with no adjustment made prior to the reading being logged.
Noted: 0.125
